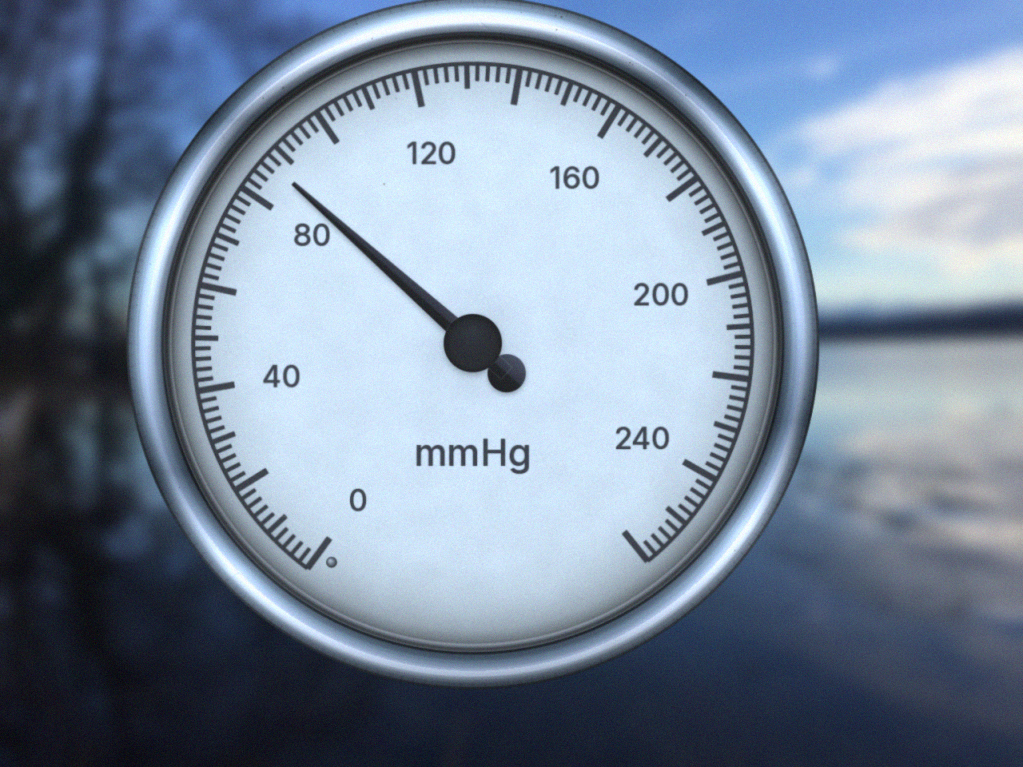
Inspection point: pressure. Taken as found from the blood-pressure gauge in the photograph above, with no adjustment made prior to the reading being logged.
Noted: 87 mmHg
